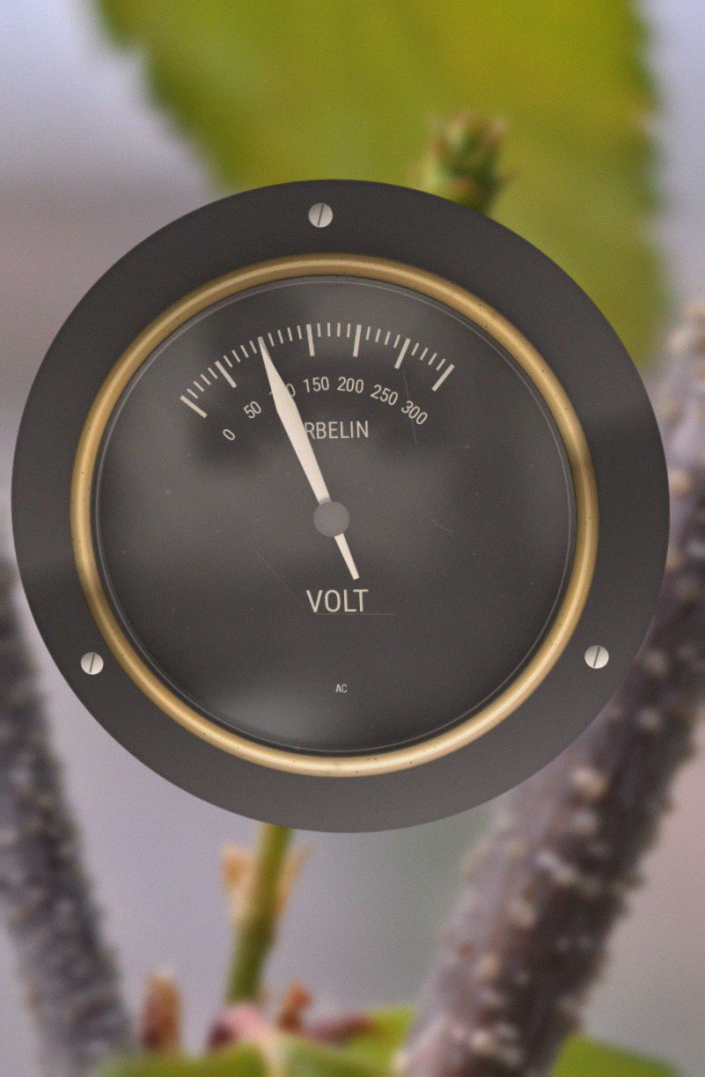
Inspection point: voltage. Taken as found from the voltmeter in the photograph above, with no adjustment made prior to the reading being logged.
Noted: 100 V
